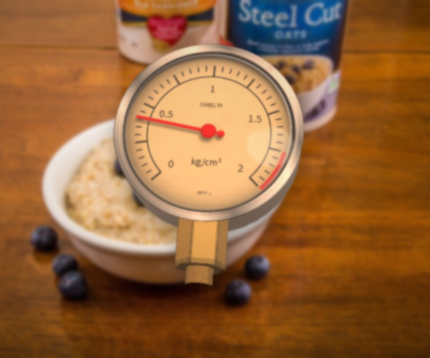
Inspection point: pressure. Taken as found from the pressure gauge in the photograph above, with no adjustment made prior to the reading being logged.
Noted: 0.4 kg/cm²
